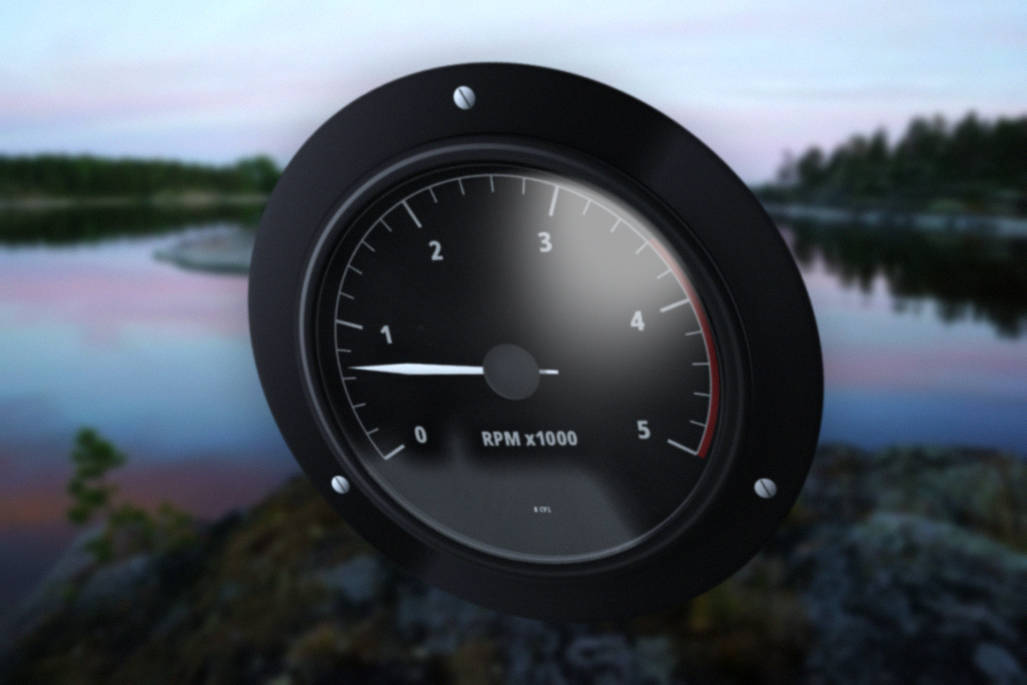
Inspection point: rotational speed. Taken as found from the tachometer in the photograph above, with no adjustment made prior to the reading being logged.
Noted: 700 rpm
